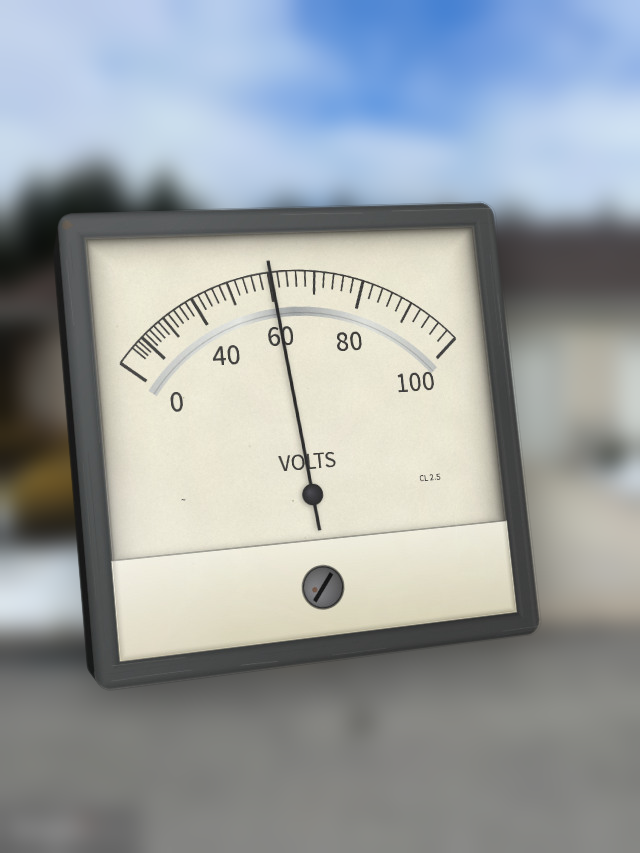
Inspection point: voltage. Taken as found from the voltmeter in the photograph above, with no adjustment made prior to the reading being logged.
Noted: 60 V
